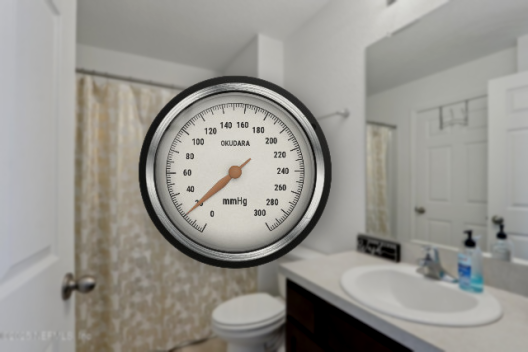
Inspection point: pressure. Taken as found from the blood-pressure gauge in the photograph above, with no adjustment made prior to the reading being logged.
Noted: 20 mmHg
